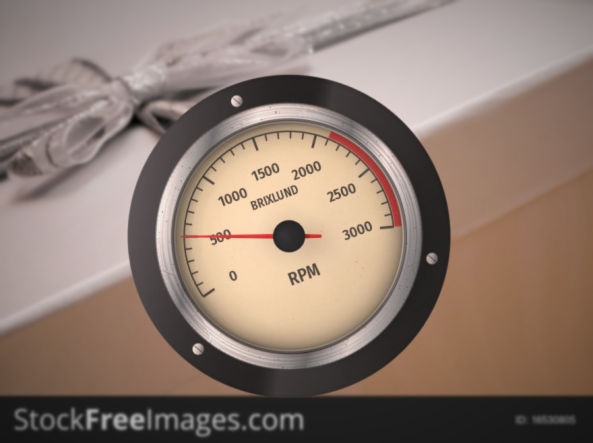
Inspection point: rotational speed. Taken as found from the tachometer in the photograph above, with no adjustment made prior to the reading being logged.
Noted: 500 rpm
